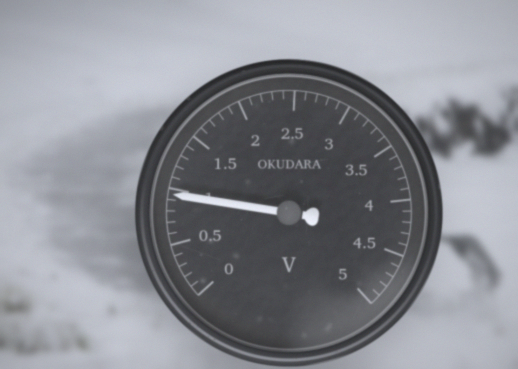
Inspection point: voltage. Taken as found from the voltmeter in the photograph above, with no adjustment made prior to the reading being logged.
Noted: 0.95 V
